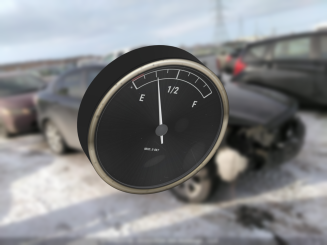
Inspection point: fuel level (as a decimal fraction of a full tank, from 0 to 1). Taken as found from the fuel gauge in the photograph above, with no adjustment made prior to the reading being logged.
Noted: 0.25
